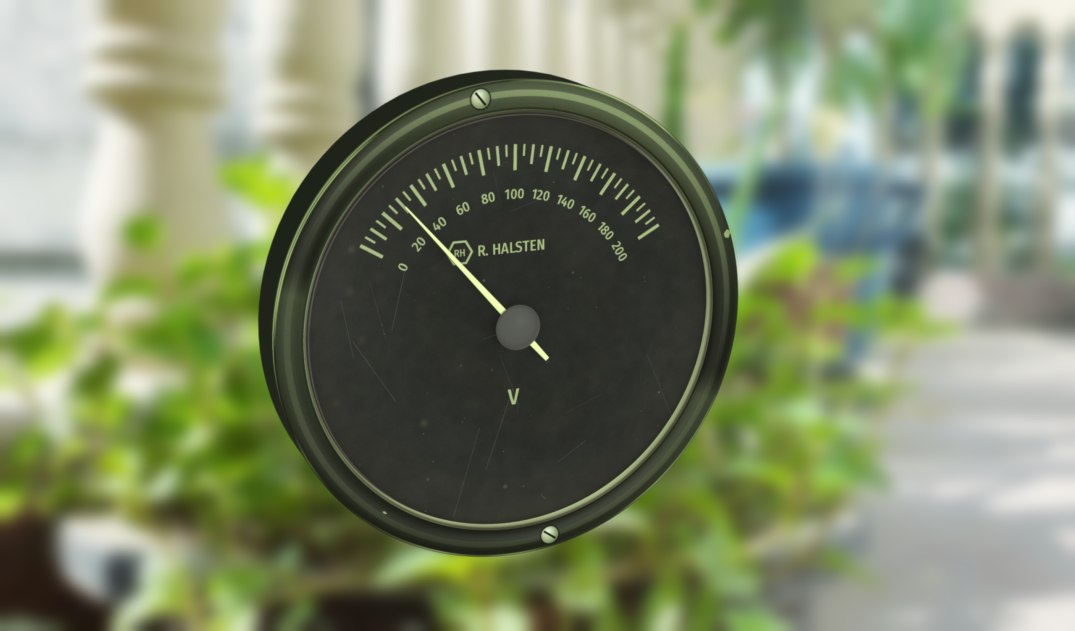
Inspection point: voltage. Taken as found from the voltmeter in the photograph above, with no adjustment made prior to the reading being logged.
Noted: 30 V
